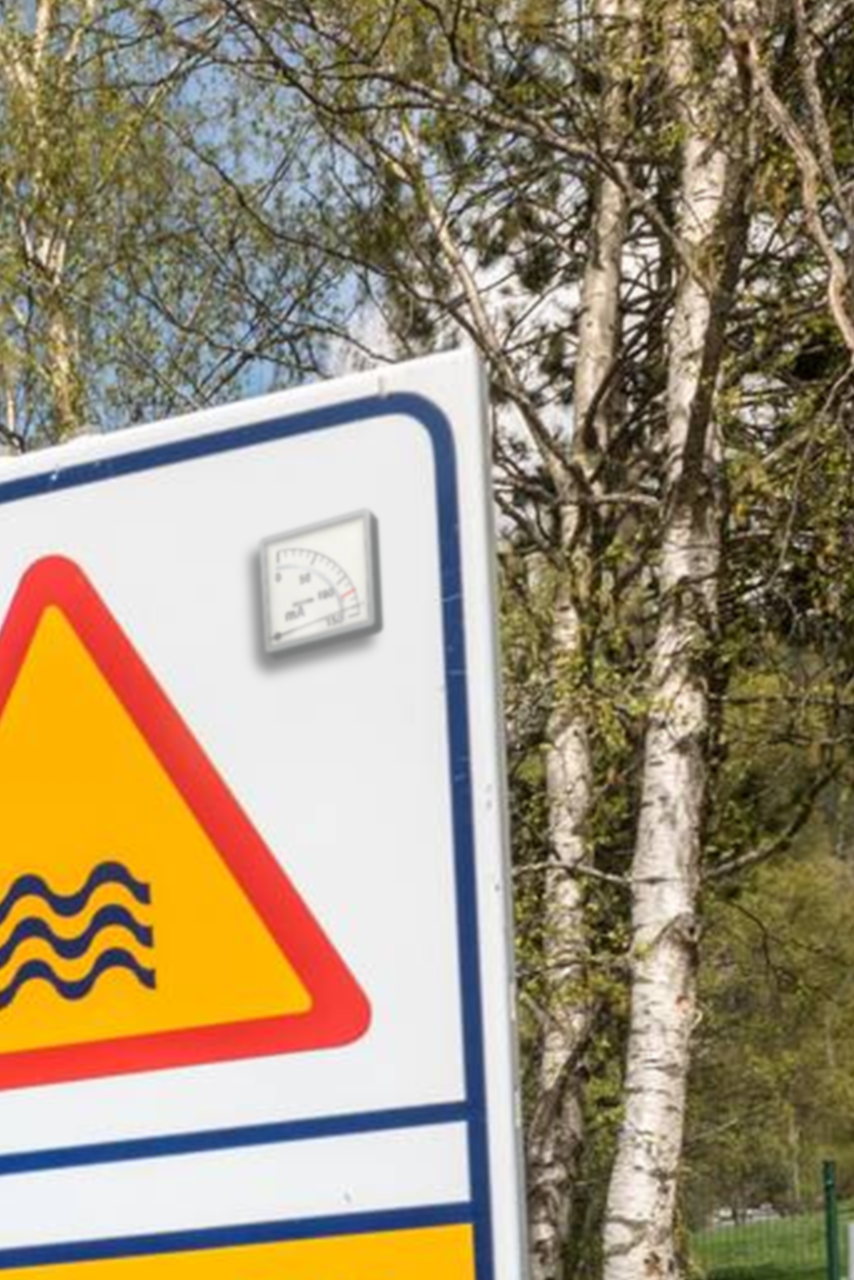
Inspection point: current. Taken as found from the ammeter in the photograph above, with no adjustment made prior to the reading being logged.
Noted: 140 mA
